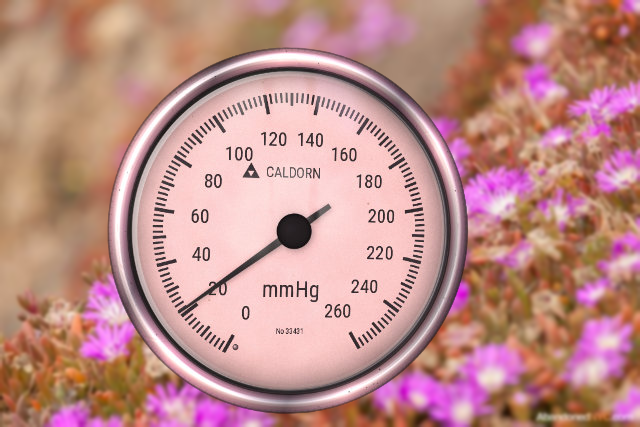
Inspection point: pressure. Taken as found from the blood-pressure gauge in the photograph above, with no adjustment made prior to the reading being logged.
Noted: 22 mmHg
